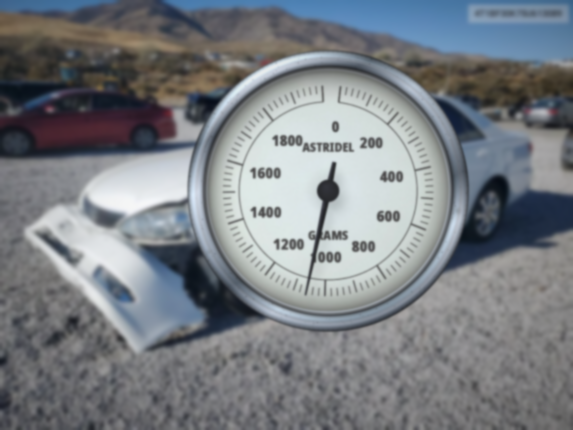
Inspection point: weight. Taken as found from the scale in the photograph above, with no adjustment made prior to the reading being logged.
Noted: 1060 g
